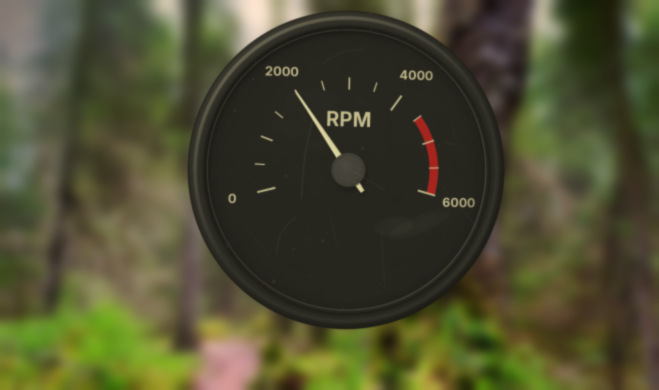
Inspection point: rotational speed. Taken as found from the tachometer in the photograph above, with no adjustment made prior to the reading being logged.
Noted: 2000 rpm
